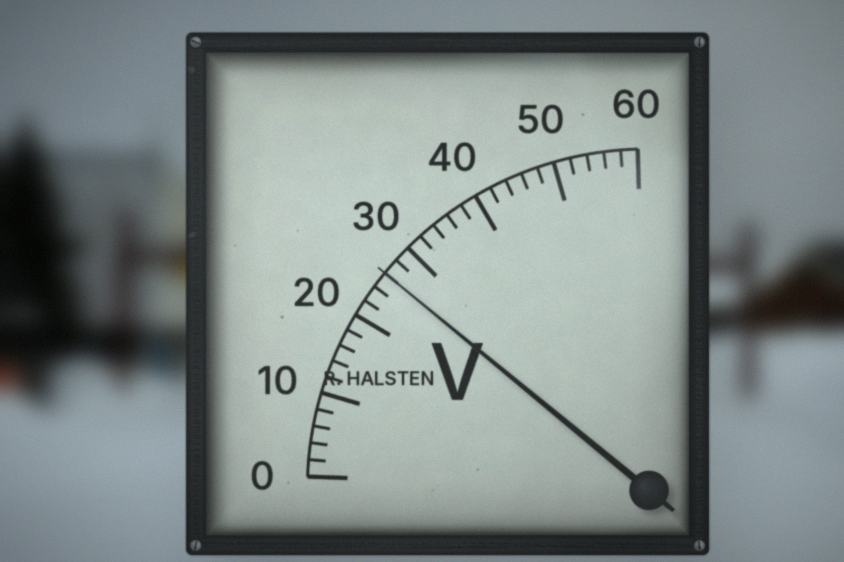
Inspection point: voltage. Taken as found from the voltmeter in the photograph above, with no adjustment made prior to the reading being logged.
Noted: 26 V
